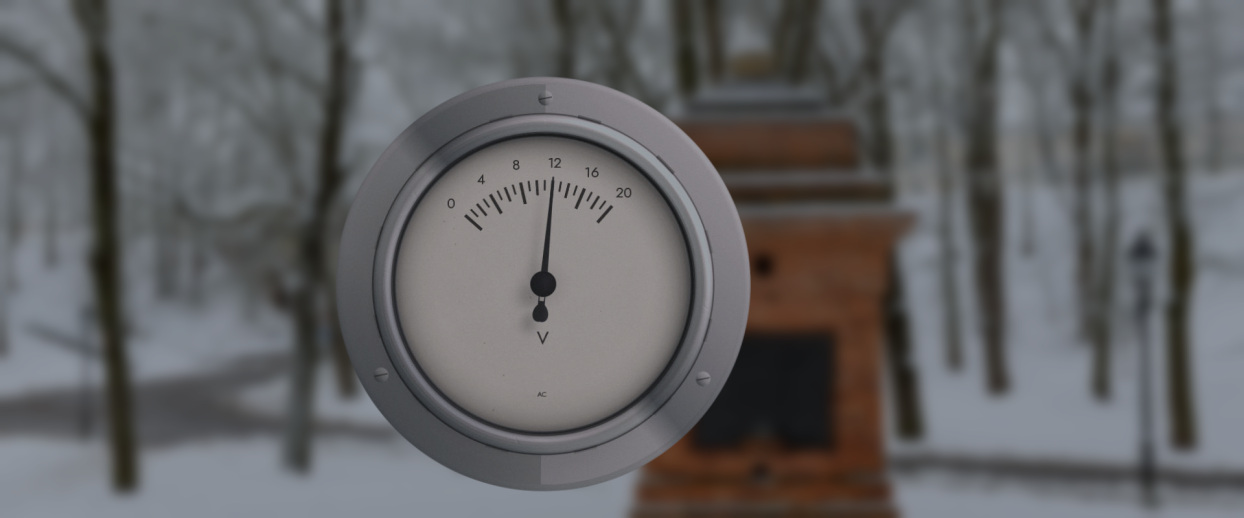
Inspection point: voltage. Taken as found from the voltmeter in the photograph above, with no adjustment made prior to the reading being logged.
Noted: 12 V
